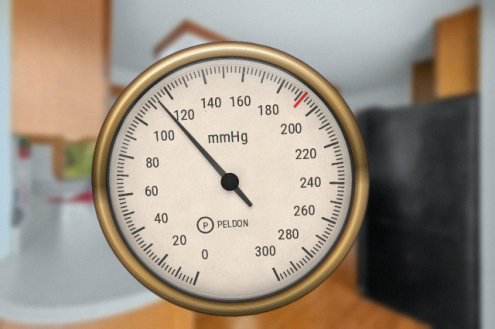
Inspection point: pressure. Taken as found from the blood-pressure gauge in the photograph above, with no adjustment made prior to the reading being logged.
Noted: 114 mmHg
